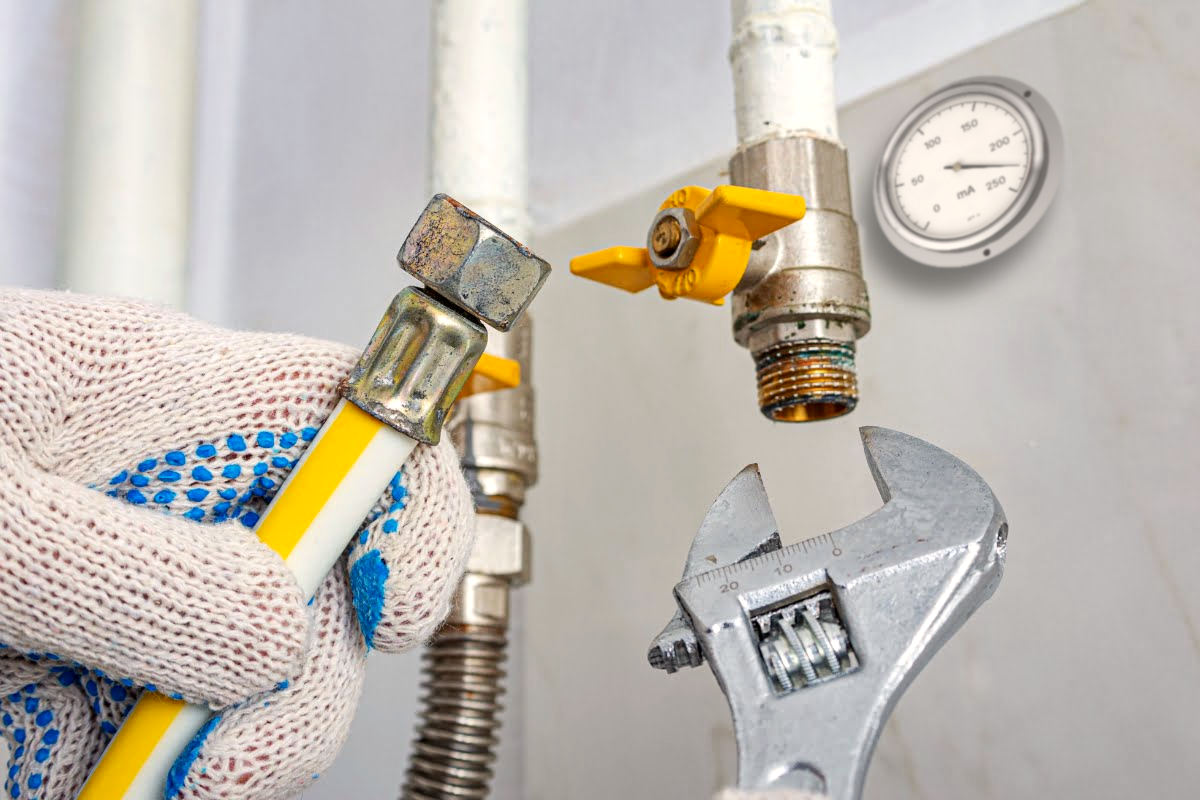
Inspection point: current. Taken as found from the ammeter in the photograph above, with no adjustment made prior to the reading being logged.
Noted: 230 mA
